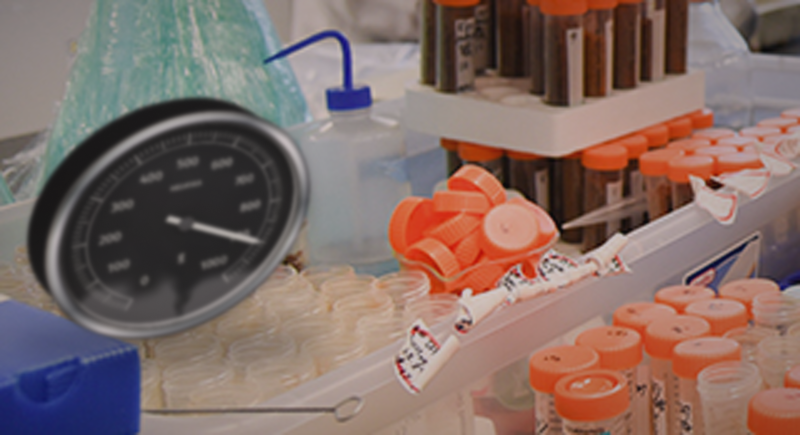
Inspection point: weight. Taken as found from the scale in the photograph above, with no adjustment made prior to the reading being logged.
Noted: 900 g
